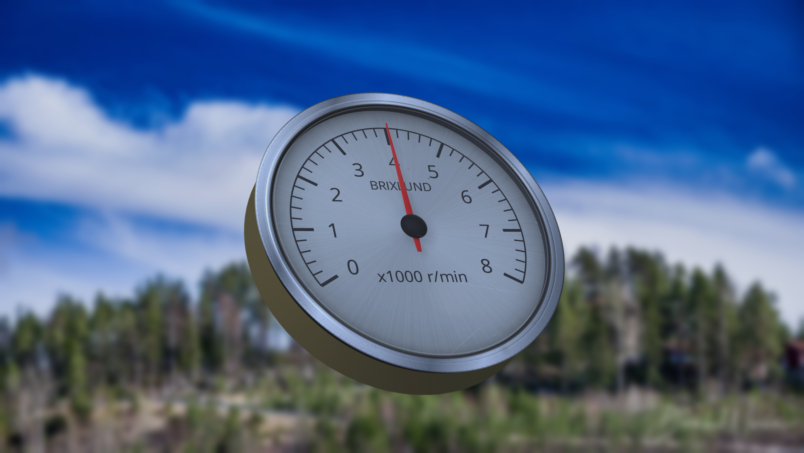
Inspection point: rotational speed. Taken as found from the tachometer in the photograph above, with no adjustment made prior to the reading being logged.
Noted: 4000 rpm
